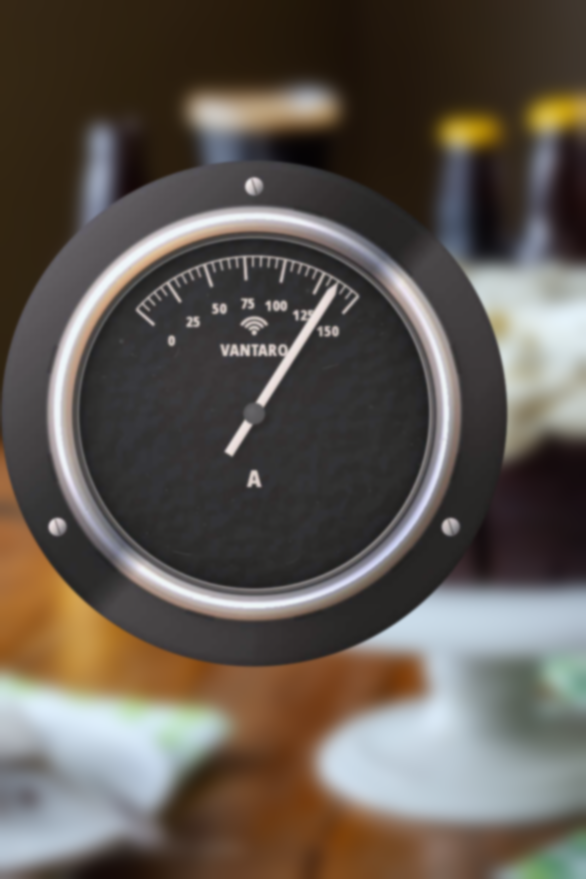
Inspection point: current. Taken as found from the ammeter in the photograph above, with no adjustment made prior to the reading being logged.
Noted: 135 A
